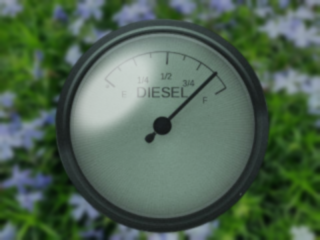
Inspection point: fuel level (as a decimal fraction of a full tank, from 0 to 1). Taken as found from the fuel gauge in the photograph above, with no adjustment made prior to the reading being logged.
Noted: 0.875
